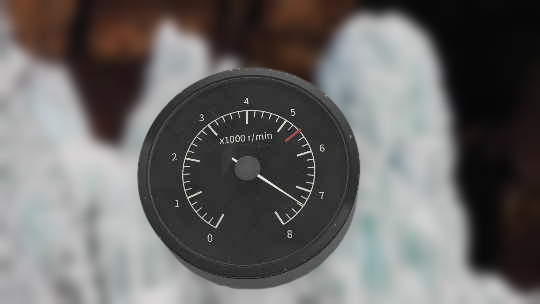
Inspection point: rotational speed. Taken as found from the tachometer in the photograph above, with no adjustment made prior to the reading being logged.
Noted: 7400 rpm
